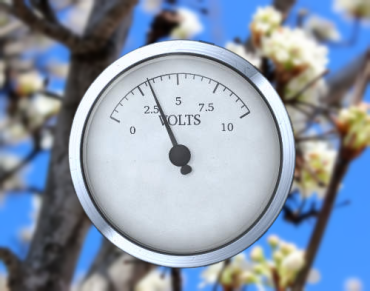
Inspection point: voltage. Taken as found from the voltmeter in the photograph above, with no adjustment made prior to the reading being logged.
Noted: 3.25 V
